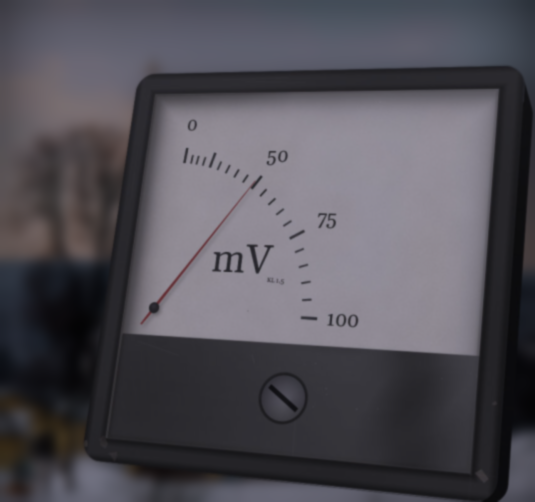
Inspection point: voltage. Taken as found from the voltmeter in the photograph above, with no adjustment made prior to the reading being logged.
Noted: 50 mV
